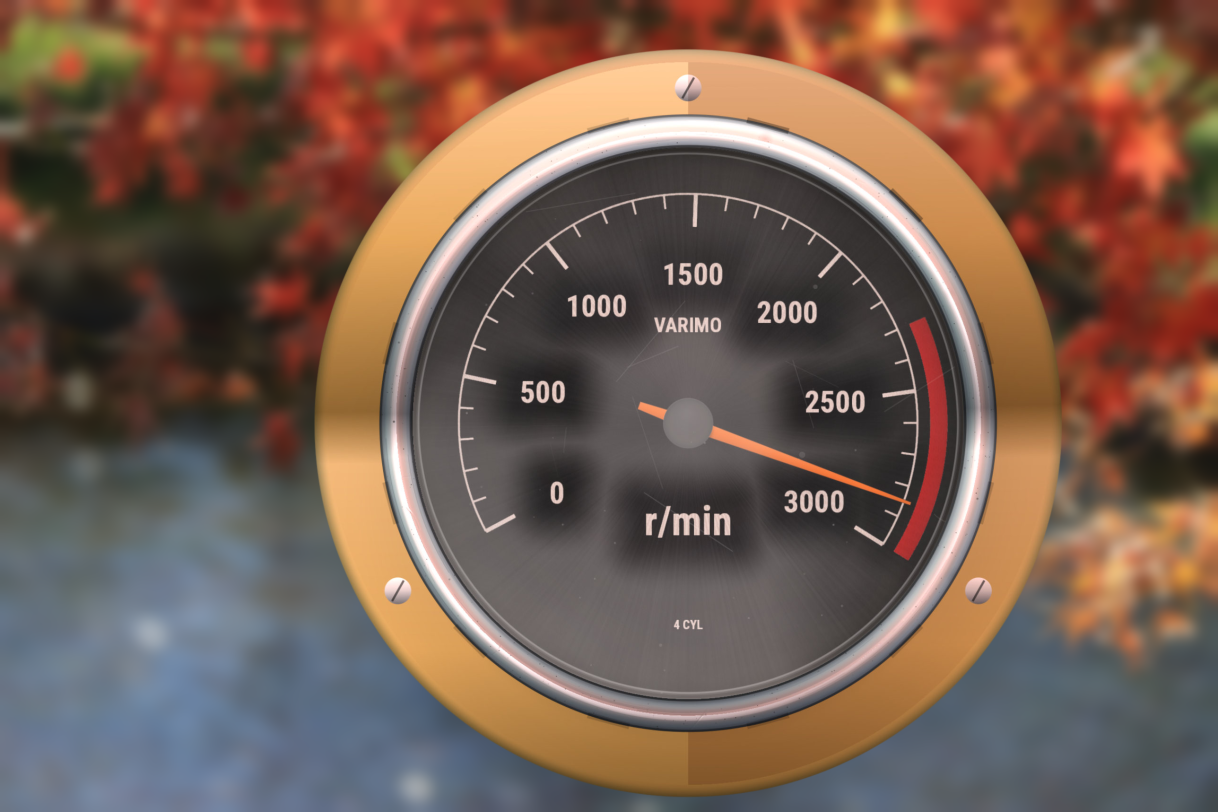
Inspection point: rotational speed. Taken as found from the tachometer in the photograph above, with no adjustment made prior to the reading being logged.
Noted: 2850 rpm
